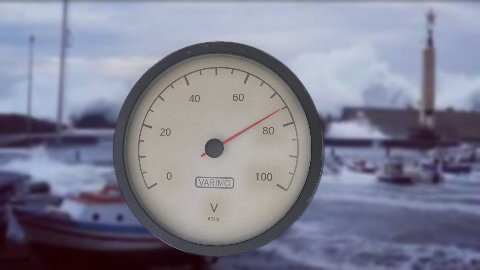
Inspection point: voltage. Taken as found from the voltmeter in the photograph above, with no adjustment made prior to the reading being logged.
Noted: 75 V
